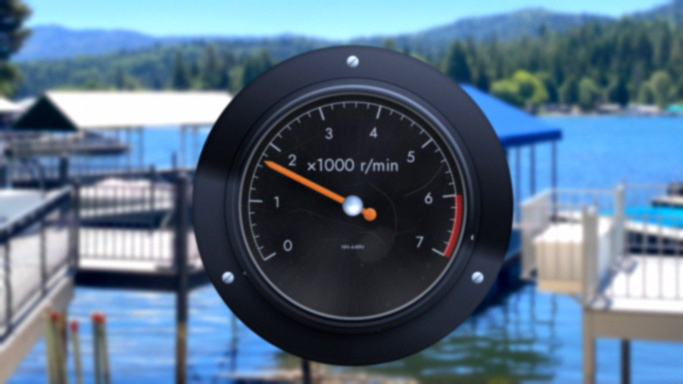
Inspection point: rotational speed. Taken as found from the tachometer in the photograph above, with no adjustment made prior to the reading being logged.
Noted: 1700 rpm
